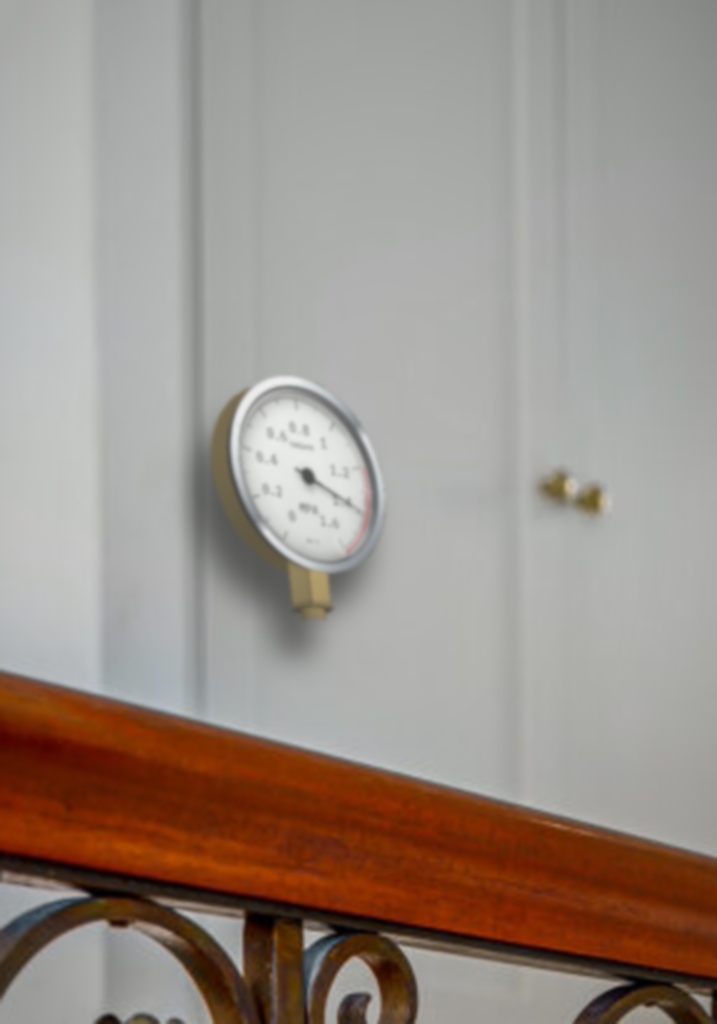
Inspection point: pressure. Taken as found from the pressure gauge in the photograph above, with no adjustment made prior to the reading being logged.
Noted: 1.4 MPa
